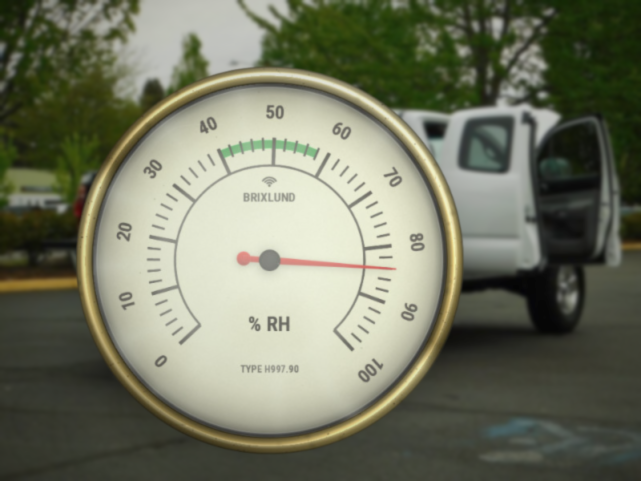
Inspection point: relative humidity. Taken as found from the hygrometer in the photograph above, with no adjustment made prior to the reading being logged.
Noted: 84 %
